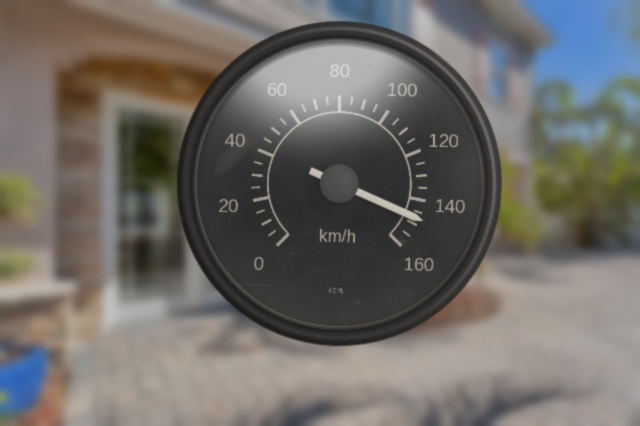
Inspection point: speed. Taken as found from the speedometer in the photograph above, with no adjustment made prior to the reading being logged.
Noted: 147.5 km/h
